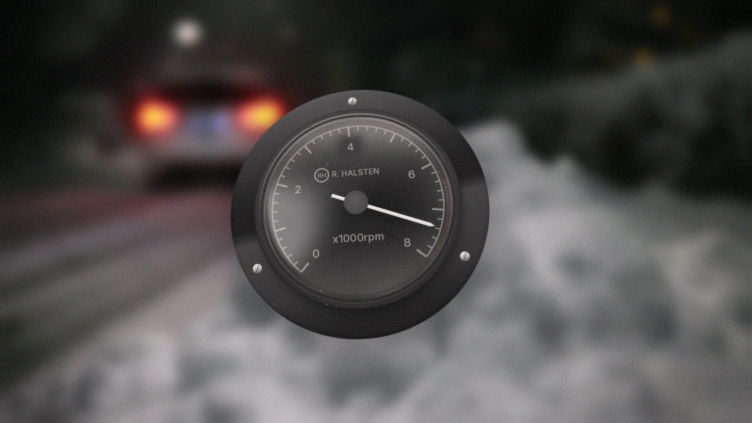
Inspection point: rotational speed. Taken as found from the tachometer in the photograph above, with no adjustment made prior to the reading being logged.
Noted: 7400 rpm
